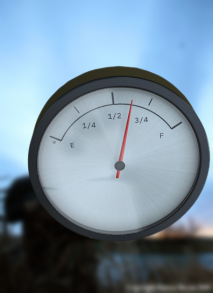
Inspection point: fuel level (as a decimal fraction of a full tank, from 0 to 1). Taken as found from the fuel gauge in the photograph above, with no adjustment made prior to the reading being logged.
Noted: 0.625
